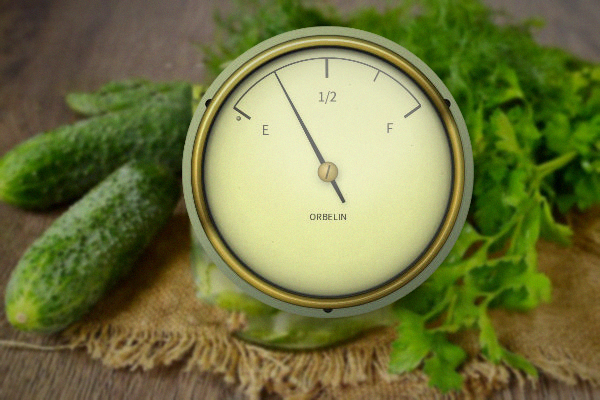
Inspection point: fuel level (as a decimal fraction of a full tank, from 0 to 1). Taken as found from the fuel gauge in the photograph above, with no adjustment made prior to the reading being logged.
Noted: 0.25
